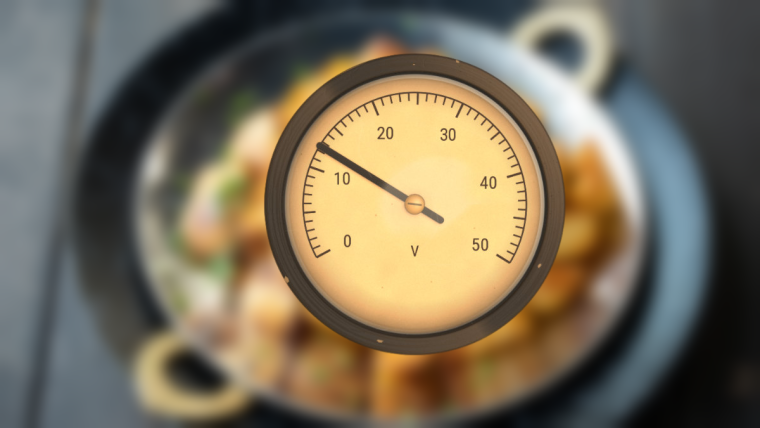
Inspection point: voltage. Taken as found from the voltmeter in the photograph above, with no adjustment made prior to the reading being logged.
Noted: 12.5 V
